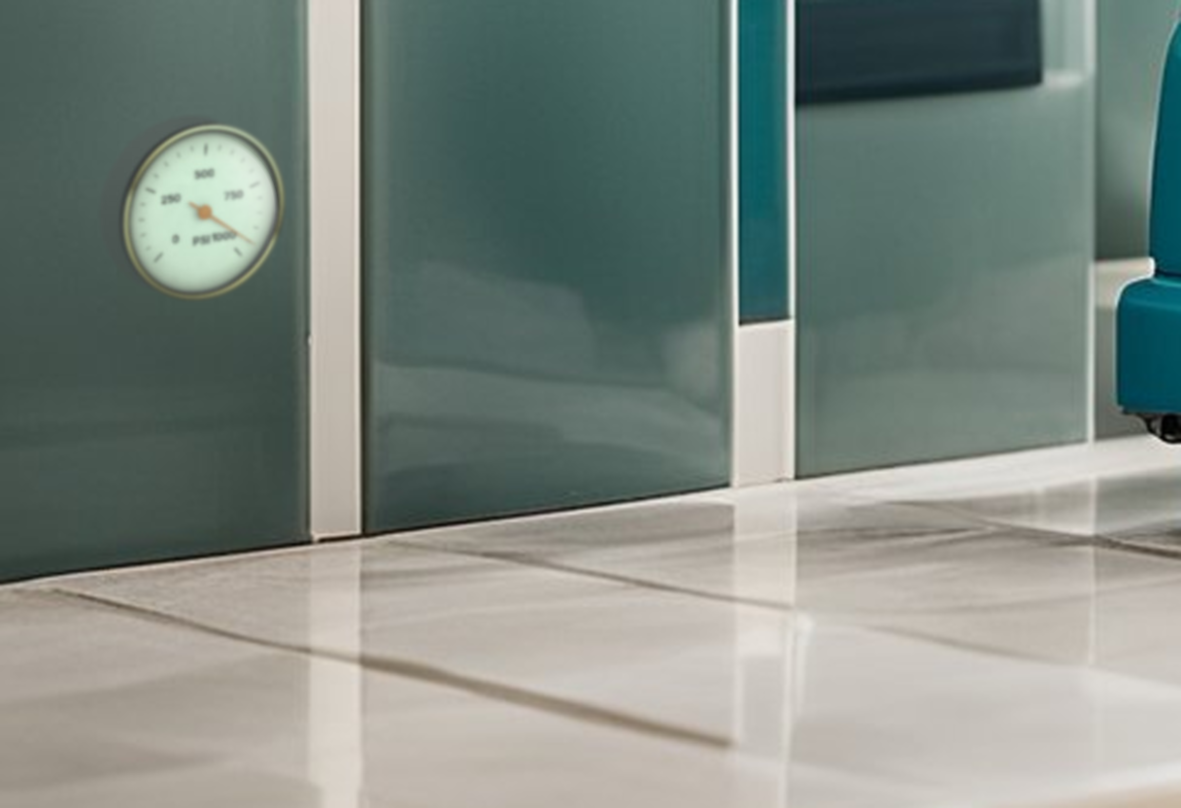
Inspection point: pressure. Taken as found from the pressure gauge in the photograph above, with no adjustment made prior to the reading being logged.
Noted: 950 psi
